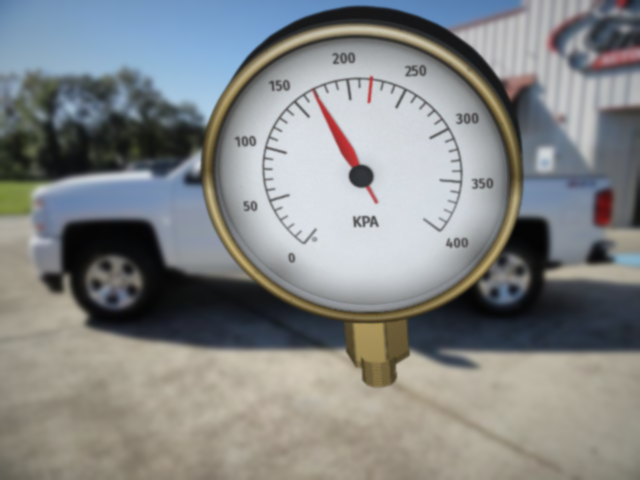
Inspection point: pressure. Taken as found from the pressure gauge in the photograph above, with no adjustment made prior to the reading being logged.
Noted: 170 kPa
